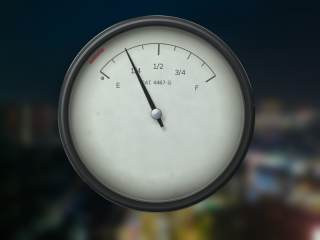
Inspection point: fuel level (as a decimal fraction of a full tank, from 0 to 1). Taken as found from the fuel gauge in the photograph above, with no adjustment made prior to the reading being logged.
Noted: 0.25
